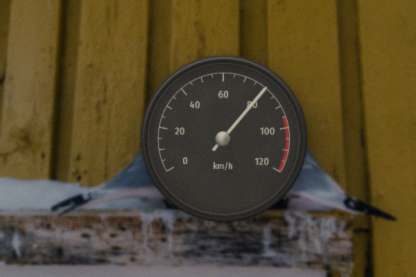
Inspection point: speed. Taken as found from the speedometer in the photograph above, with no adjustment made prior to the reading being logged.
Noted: 80 km/h
